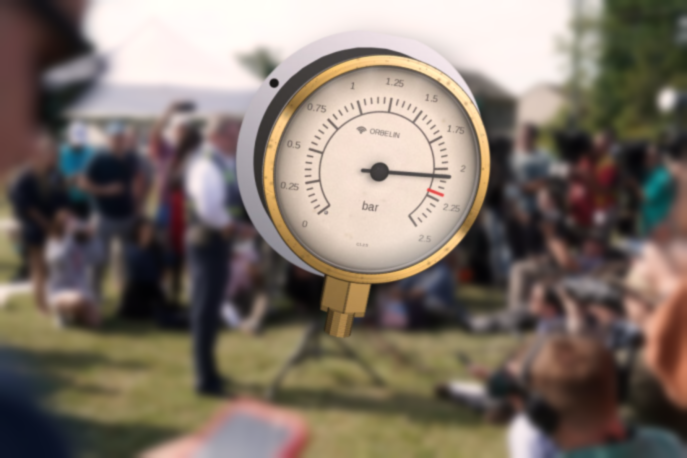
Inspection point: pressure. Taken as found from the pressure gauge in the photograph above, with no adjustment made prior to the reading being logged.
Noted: 2.05 bar
